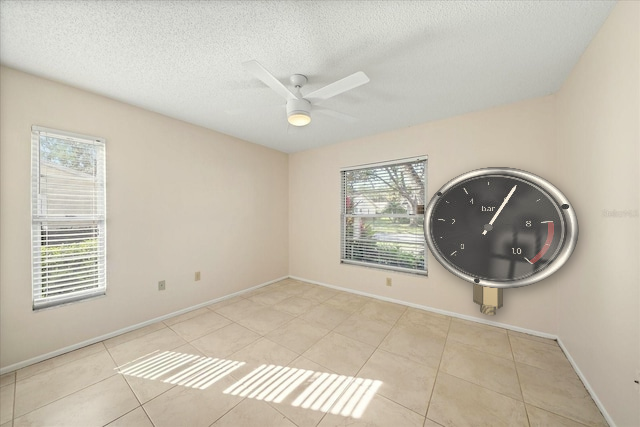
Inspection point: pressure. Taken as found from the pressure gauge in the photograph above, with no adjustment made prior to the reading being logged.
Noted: 6 bar
